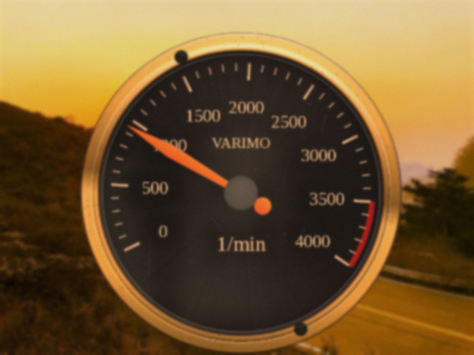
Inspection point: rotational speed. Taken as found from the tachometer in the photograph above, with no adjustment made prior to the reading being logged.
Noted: 950 rpm
